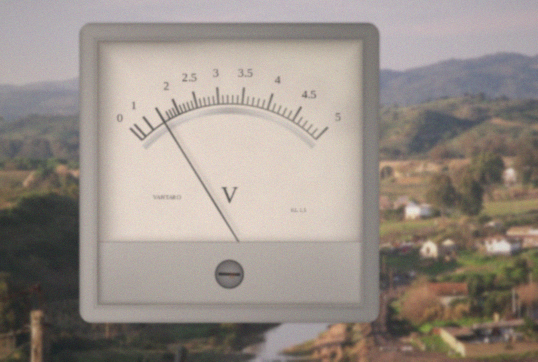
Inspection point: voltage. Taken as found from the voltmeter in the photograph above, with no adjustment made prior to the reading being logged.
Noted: 1.5 V
